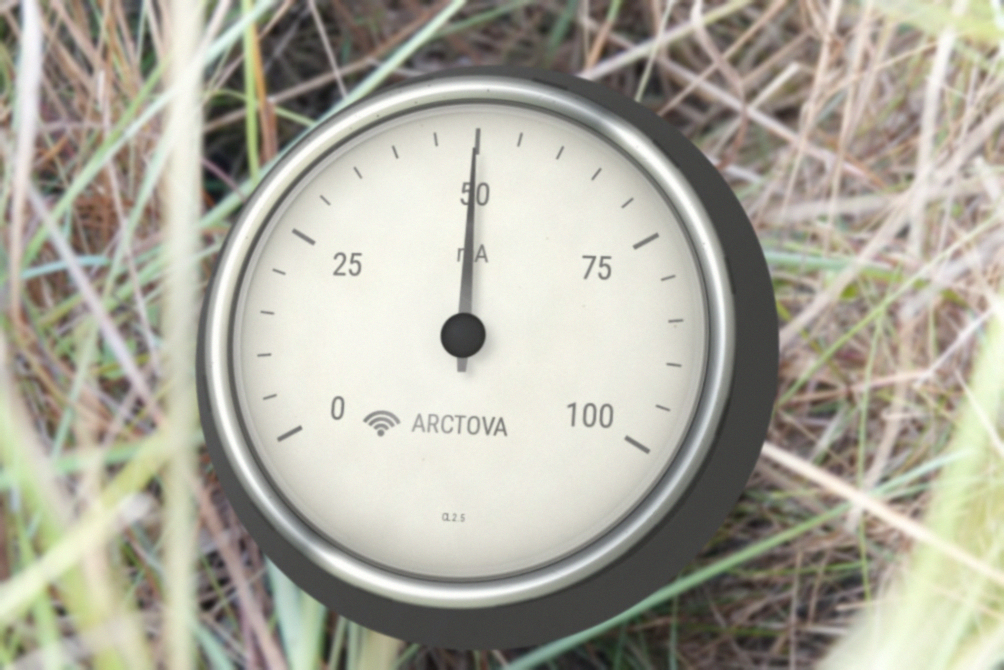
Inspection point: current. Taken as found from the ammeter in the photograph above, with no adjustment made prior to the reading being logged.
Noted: 50 mA
